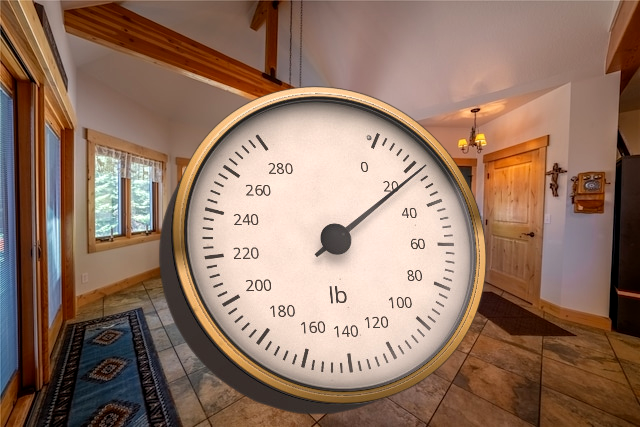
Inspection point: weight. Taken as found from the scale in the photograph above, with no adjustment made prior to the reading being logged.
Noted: 24 lb
